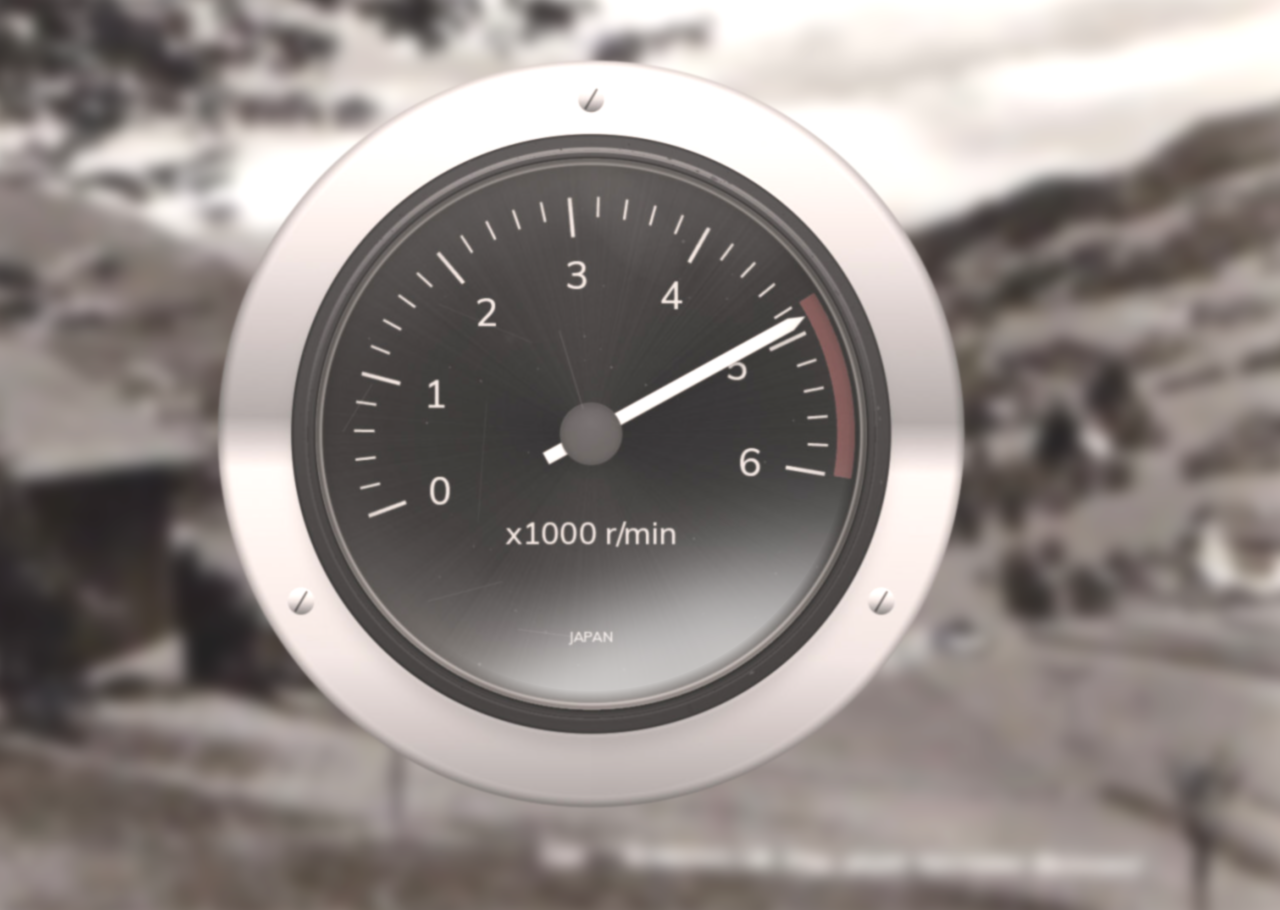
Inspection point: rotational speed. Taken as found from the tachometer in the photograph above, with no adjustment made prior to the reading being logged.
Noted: 4900 rpm
